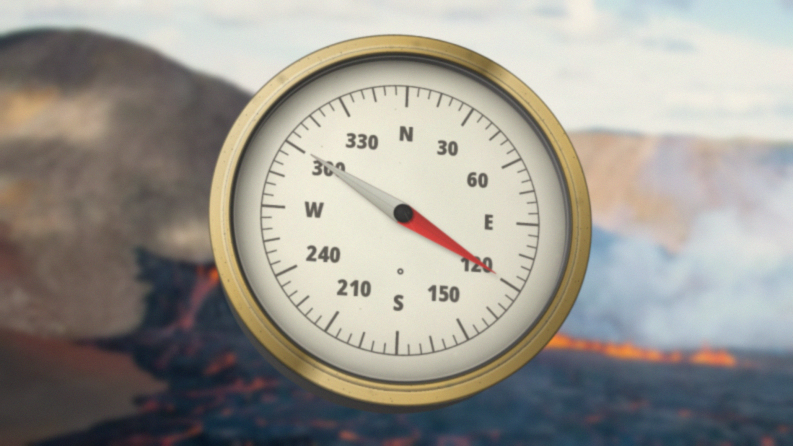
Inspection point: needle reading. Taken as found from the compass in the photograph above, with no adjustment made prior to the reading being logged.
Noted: 120 °
